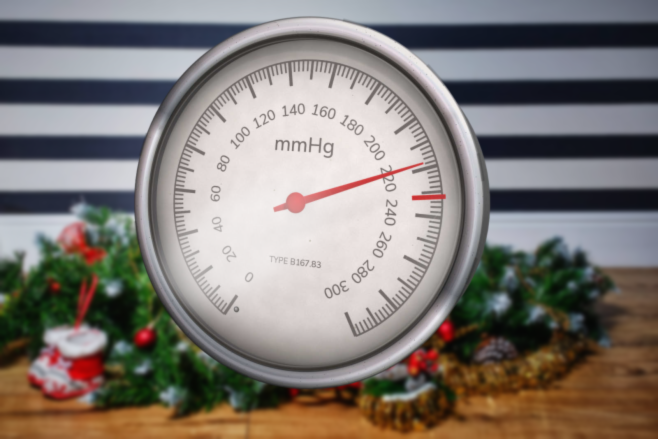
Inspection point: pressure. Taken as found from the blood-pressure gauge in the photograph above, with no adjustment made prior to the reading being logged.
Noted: 218 mmHg
